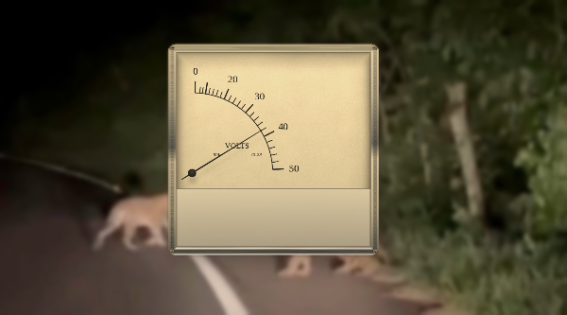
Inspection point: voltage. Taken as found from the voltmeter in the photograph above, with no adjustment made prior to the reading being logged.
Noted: 38 V
